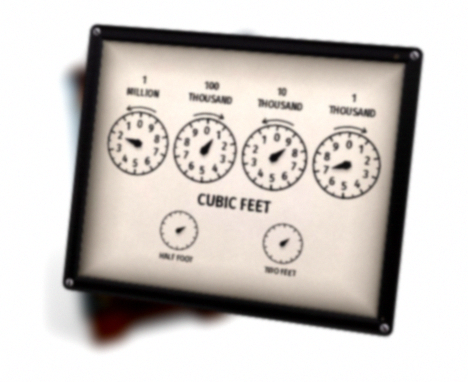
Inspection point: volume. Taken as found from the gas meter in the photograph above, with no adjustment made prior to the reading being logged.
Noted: 208700 ft³
